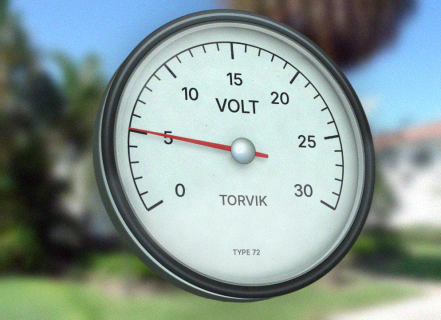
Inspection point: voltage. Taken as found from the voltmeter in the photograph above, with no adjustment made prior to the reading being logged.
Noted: 5 V
